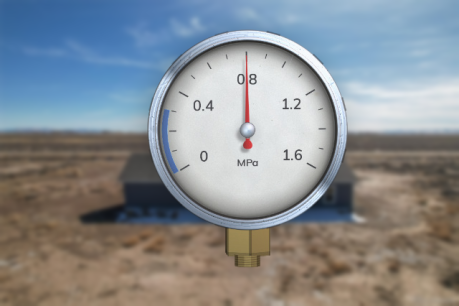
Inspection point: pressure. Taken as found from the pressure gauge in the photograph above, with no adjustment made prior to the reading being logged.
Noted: 0.8 MPa
